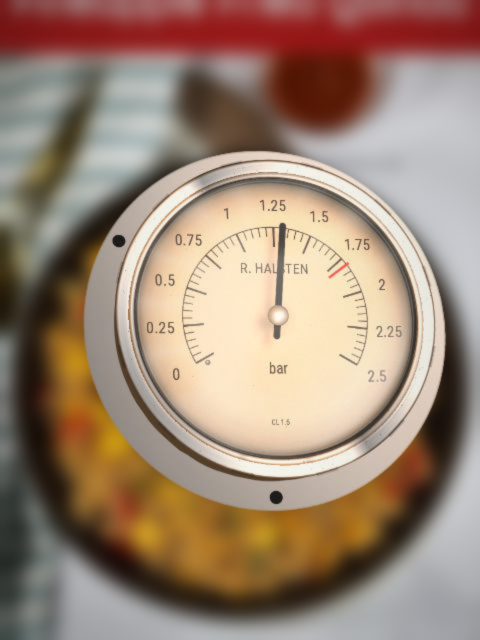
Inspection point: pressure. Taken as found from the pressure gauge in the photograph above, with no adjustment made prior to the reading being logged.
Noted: 1.3 bar
